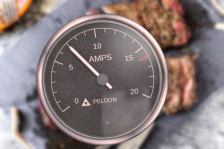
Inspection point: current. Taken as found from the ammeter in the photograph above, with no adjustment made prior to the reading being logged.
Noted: 7 A
